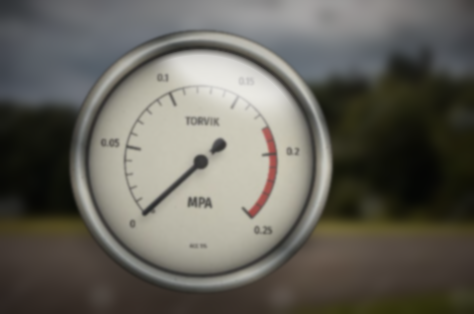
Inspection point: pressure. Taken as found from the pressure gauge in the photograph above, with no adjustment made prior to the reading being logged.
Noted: 0 MPa
